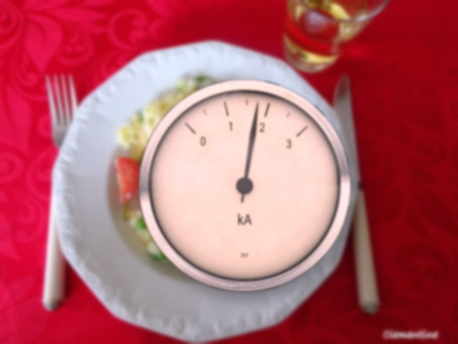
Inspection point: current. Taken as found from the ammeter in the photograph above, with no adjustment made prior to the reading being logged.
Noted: 1.75 kA
